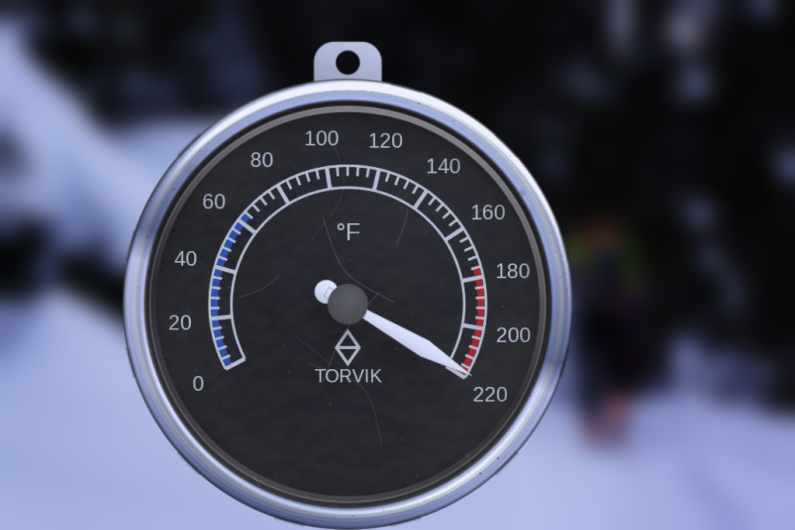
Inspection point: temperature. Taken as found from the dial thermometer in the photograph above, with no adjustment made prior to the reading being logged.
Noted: 218 °F
